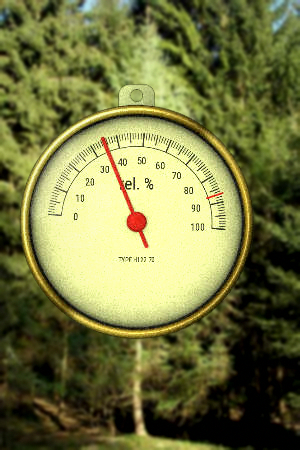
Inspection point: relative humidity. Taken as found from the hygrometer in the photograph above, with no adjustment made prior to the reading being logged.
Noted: 35 %
